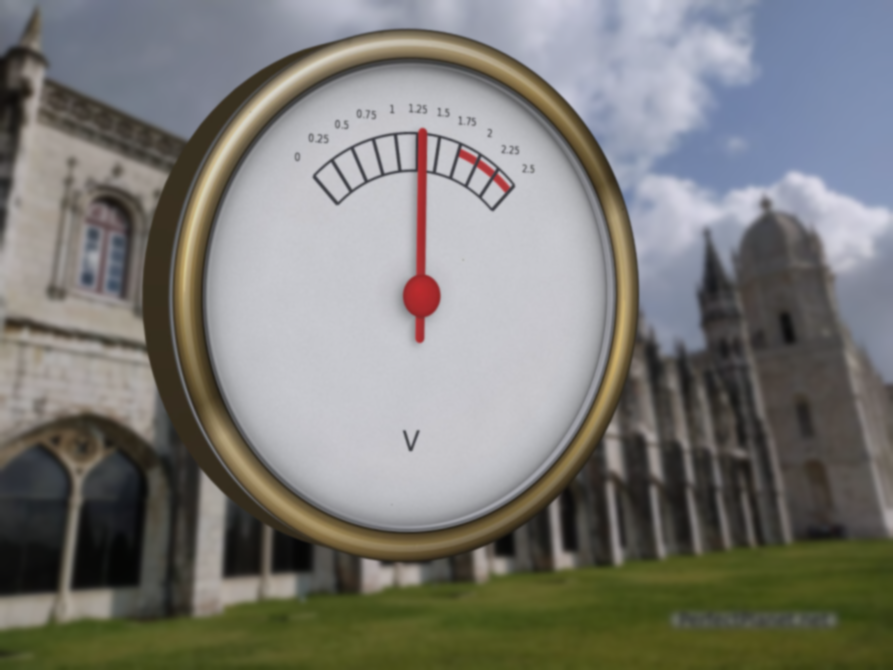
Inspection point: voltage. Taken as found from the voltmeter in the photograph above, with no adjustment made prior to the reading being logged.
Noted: 1.25 V
